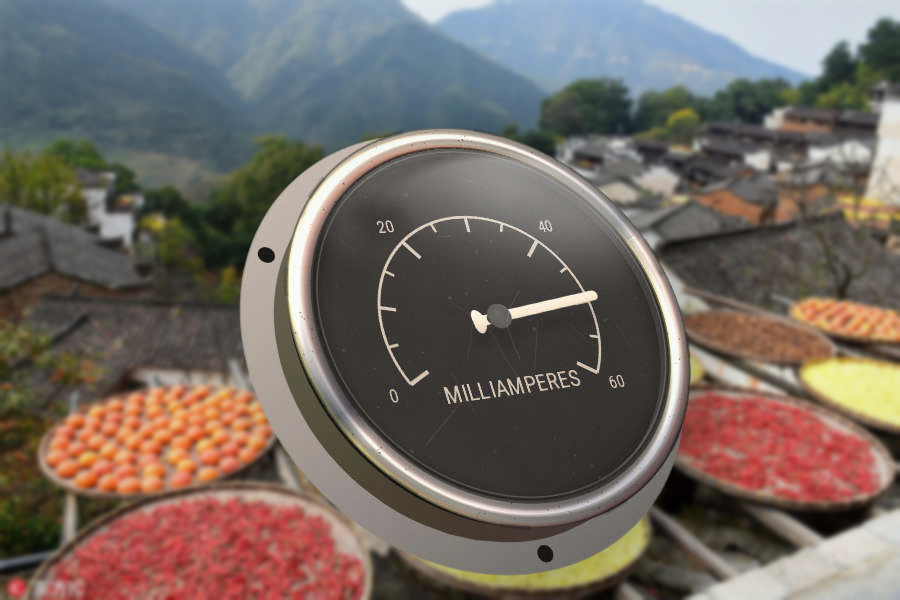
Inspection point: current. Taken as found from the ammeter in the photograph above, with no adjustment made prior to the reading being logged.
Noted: 50 mA
